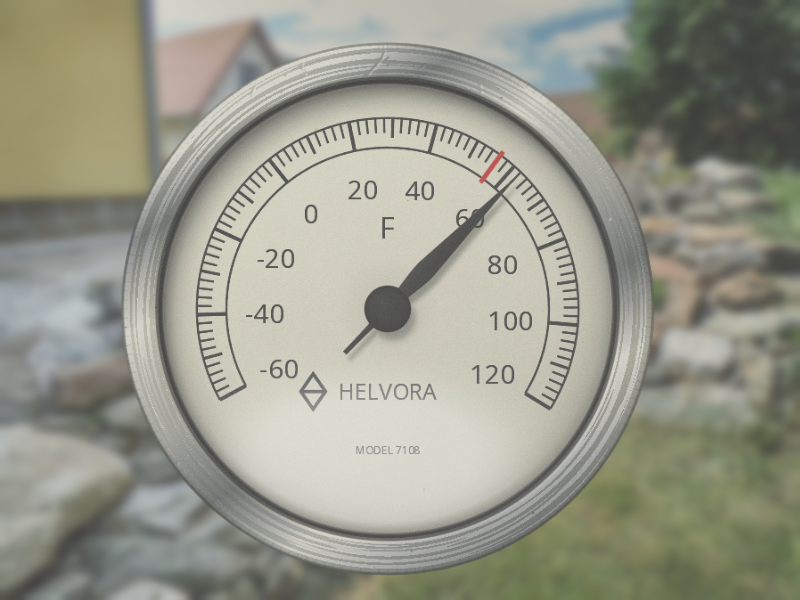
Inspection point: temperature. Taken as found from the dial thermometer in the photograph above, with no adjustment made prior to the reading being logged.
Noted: 62 °F
